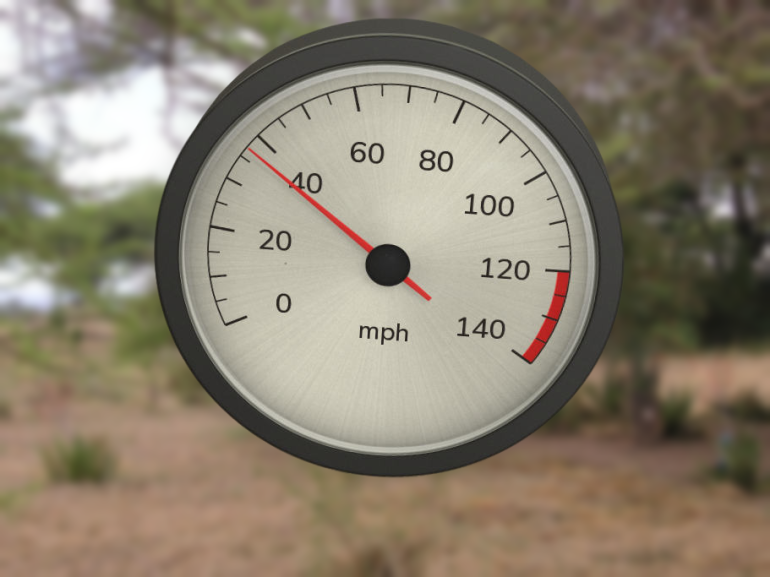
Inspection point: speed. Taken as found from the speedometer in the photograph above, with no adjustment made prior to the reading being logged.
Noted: 37.5 mph
